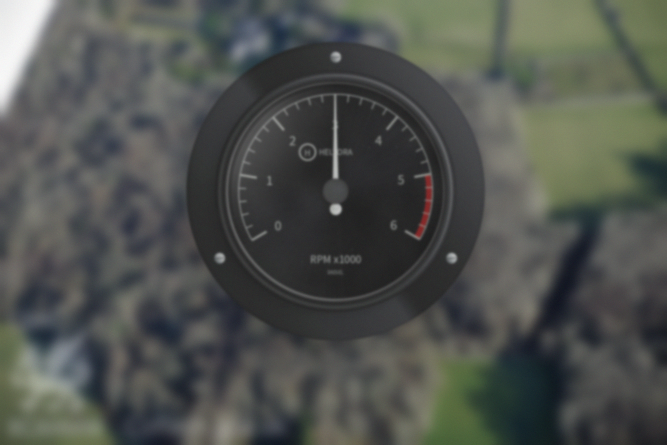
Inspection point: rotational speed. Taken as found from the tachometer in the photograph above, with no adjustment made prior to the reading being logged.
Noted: 3000 rpm
